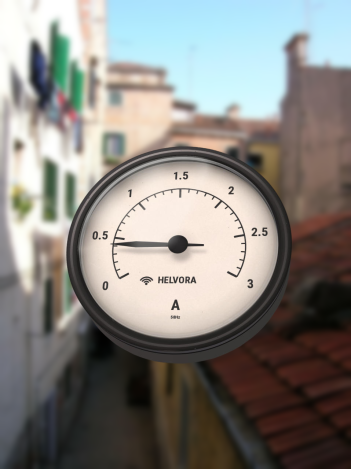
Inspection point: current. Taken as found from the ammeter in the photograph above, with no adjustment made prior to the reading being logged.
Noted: 0.4 A
